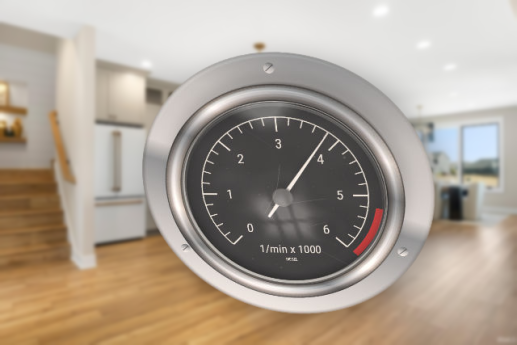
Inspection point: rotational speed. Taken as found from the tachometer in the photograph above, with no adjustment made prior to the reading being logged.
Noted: 3800 rpm
